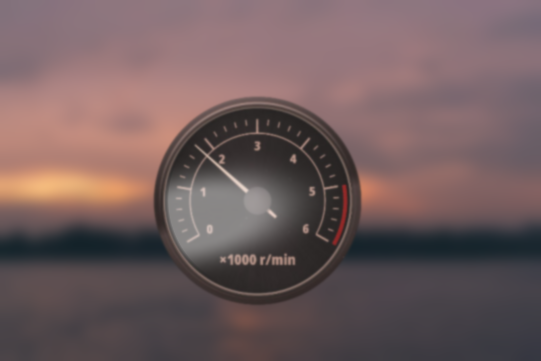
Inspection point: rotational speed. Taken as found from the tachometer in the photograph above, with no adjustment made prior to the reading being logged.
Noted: 1800 rpm
